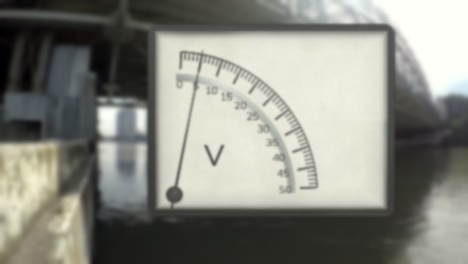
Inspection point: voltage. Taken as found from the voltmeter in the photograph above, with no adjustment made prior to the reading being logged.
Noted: 5 V
